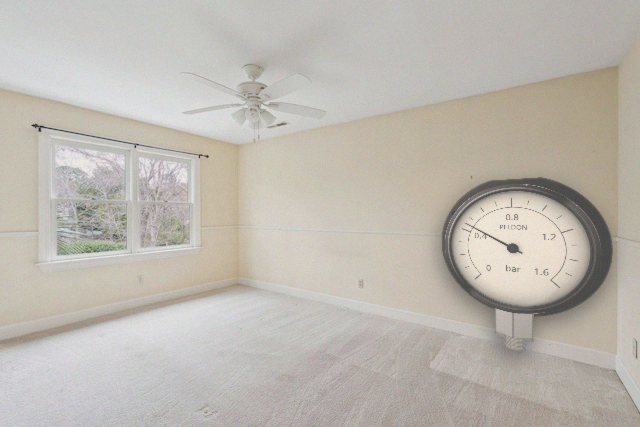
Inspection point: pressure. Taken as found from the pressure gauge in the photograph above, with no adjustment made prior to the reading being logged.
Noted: 0.45 bar
